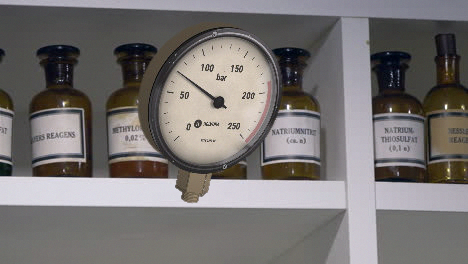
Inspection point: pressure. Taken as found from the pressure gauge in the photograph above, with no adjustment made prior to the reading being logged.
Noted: 70 bar
